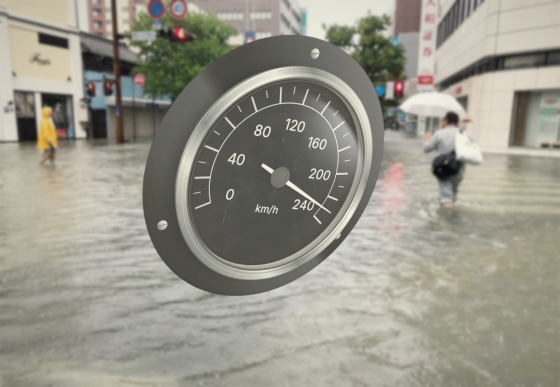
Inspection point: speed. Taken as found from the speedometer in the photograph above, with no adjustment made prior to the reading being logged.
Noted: 230 km/h
